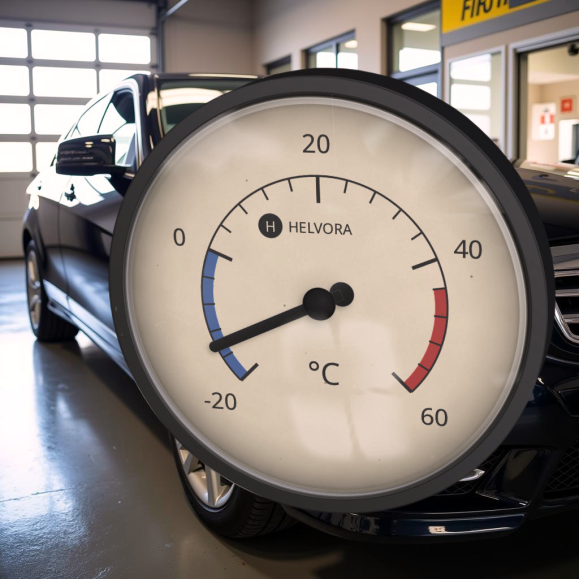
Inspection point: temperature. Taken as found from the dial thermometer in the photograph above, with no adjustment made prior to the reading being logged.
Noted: -14 °C
